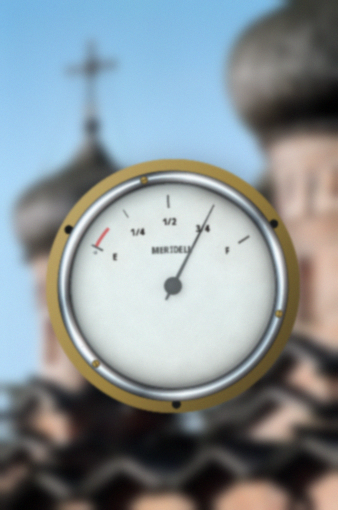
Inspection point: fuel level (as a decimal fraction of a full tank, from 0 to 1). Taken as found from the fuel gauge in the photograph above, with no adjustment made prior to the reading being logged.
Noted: 0.75
